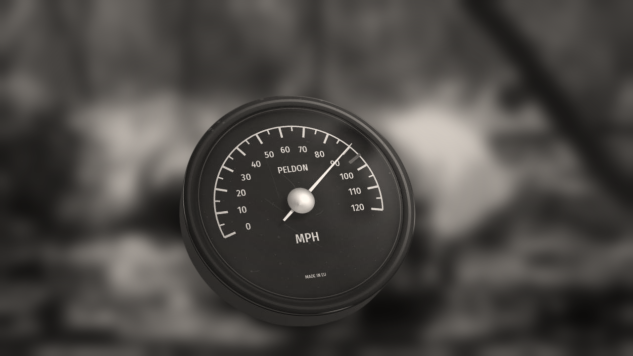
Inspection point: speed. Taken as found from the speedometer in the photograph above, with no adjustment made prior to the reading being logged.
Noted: 90 mph
